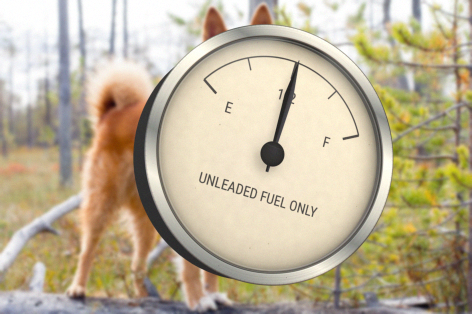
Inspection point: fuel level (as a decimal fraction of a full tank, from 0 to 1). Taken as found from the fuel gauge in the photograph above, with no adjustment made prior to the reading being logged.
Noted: 0.5
